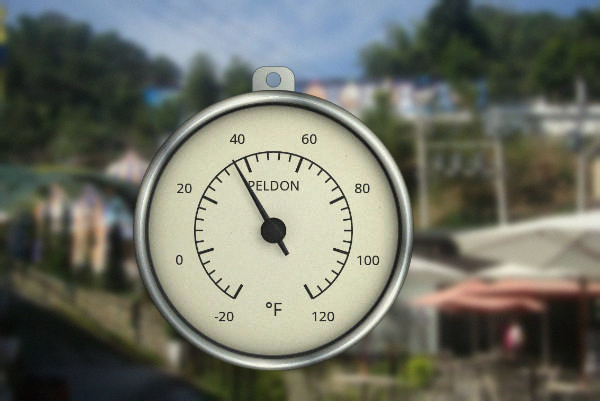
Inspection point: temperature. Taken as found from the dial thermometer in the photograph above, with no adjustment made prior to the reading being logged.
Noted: 36 °F
